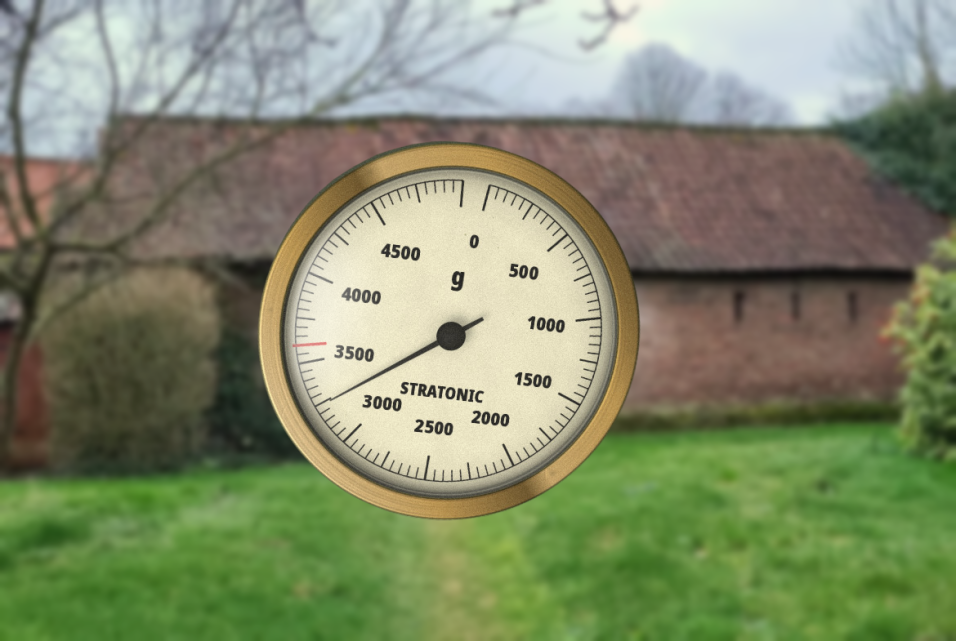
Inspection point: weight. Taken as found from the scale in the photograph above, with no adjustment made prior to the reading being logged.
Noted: 3250 g
